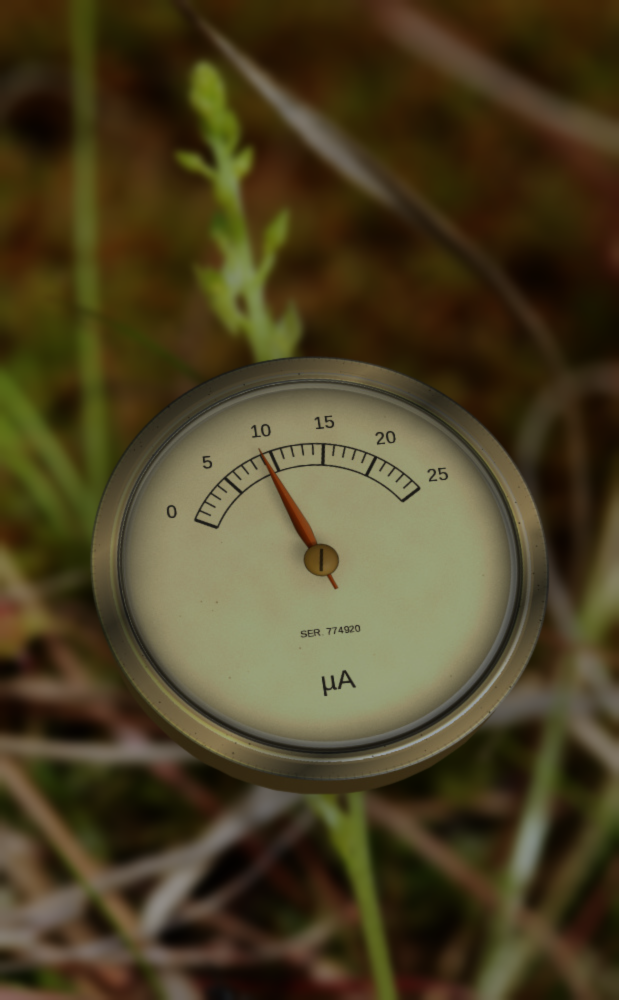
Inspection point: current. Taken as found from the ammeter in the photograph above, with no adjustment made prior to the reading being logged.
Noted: 9 µA
